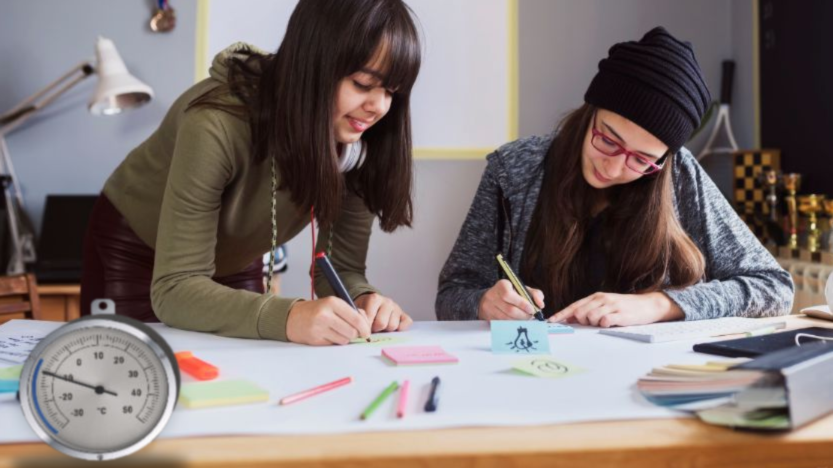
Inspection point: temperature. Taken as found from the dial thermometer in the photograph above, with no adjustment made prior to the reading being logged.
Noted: -10 °C
